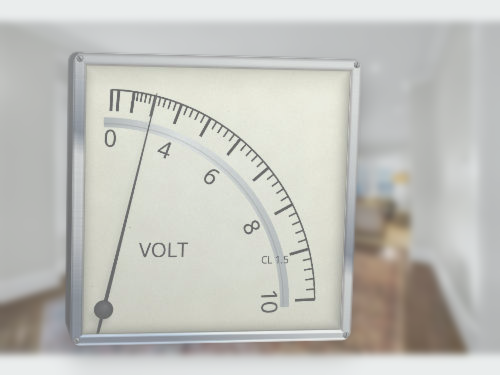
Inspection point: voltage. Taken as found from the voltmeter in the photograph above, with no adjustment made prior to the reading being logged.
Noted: 3 V
